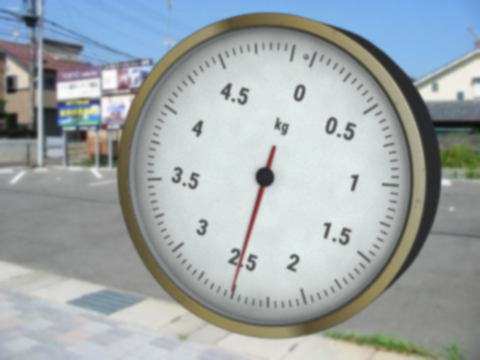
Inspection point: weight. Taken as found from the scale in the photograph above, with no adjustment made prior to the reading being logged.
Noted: 2.5 kg
